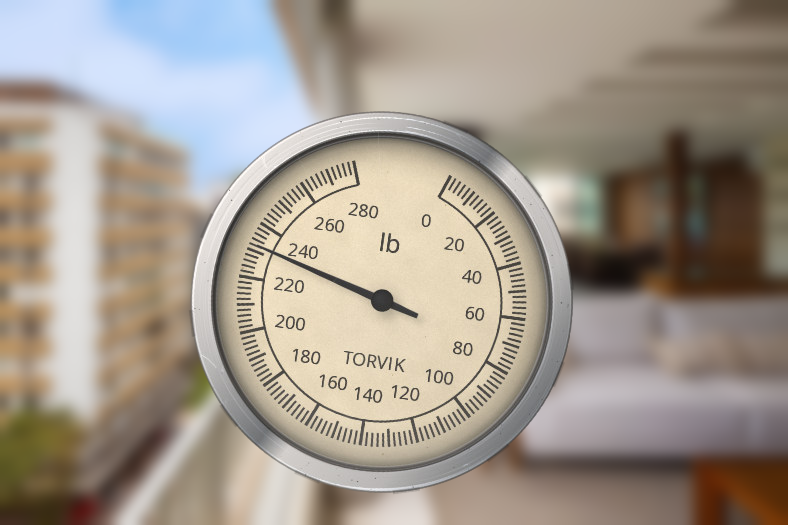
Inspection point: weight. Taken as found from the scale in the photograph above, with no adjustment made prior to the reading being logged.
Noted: 232 lb
